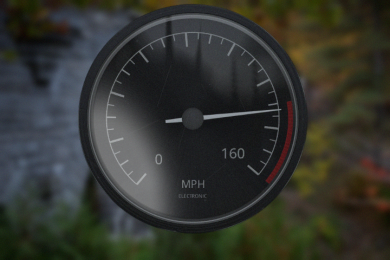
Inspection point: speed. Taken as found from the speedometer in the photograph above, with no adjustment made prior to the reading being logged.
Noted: 132.5 mph
